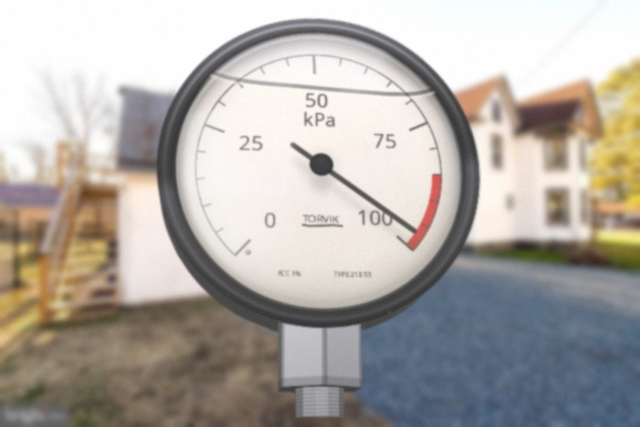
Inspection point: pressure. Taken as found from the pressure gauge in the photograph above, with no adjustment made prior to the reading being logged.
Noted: 97.5 kPa
